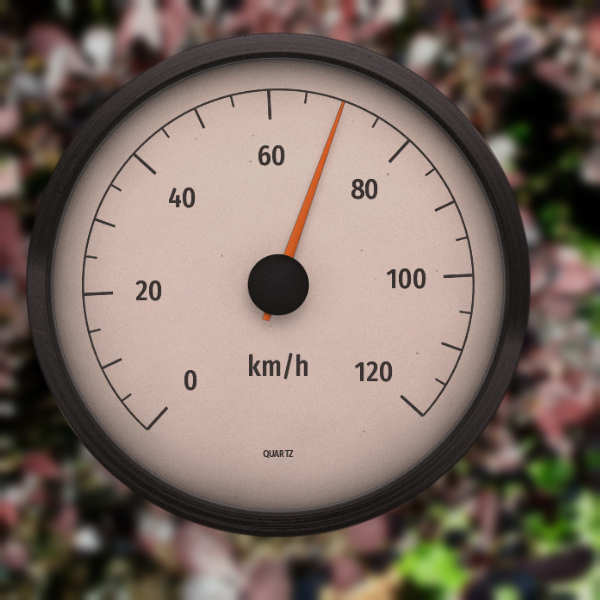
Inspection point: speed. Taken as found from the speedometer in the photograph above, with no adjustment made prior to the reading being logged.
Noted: 70 km/h
